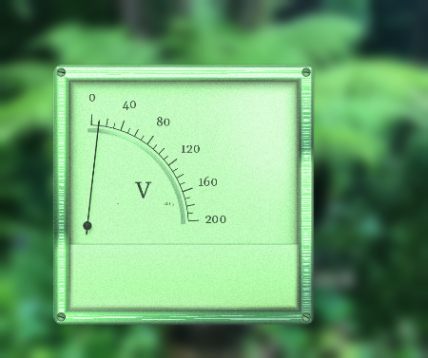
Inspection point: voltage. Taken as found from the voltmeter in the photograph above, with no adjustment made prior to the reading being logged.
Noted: 10 V
